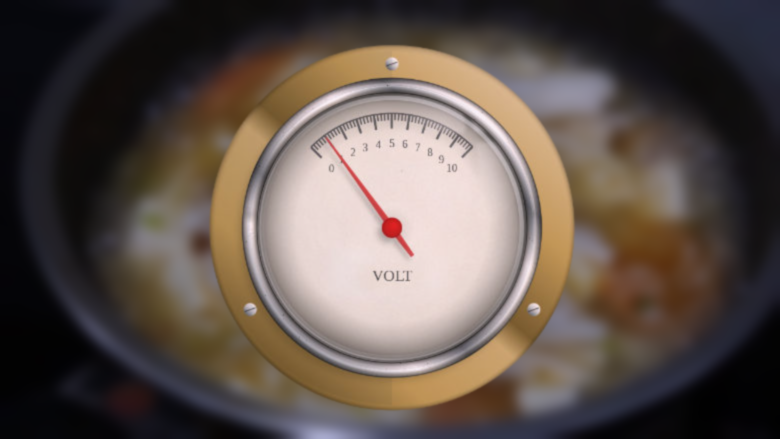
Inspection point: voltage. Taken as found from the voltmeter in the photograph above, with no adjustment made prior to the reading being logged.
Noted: 1 V
